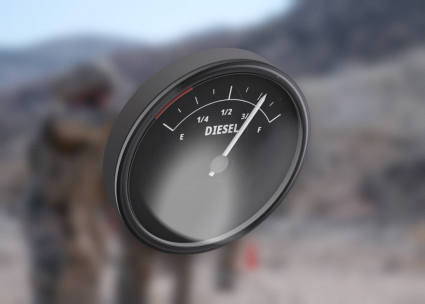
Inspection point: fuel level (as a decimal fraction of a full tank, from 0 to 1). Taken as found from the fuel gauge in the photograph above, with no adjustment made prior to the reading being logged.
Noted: 0.75
